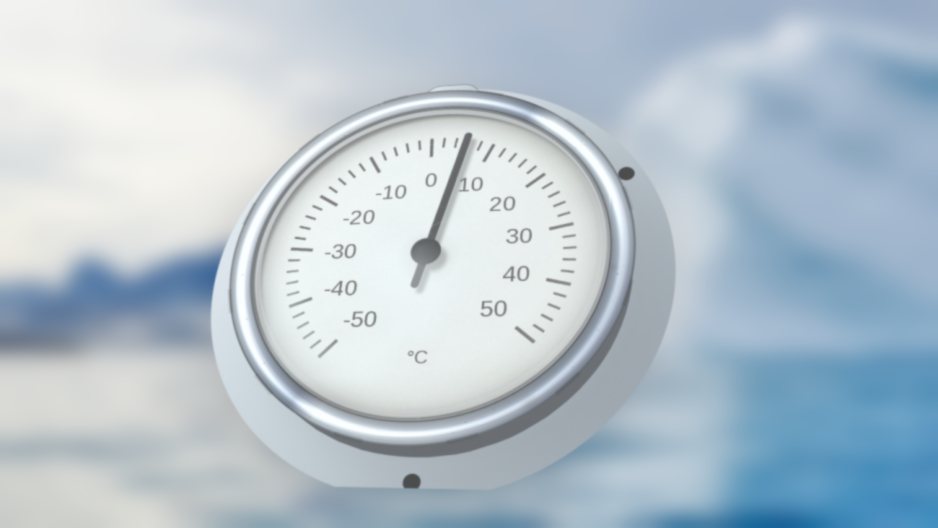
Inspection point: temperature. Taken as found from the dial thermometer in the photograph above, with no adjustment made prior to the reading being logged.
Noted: 6 °C
